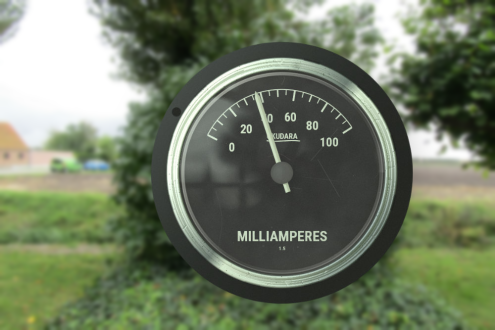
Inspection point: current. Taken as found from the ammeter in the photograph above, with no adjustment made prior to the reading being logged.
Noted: 37.5 mA
